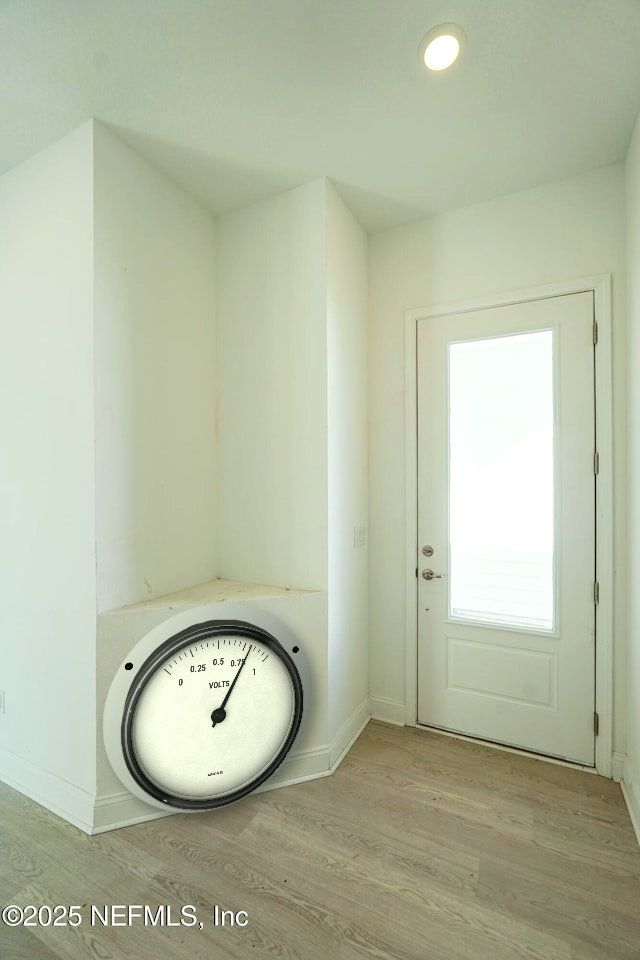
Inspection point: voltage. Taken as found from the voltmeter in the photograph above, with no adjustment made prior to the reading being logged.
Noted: 0.8 V
